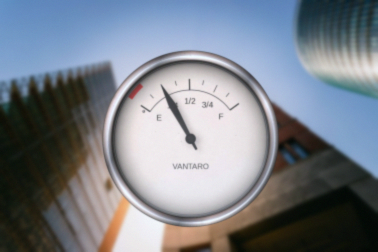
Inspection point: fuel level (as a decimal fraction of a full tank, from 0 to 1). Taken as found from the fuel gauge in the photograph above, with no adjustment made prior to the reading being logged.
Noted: 0.25
